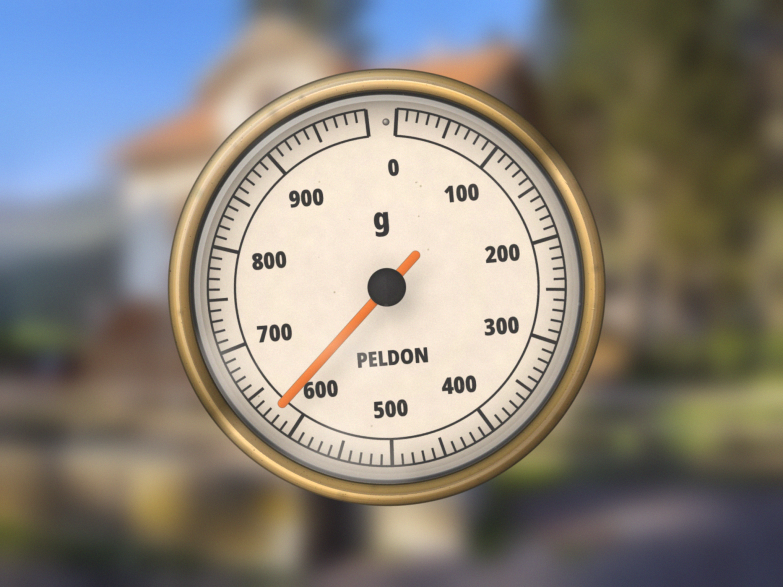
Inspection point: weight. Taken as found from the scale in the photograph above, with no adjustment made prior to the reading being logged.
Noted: 625 g
